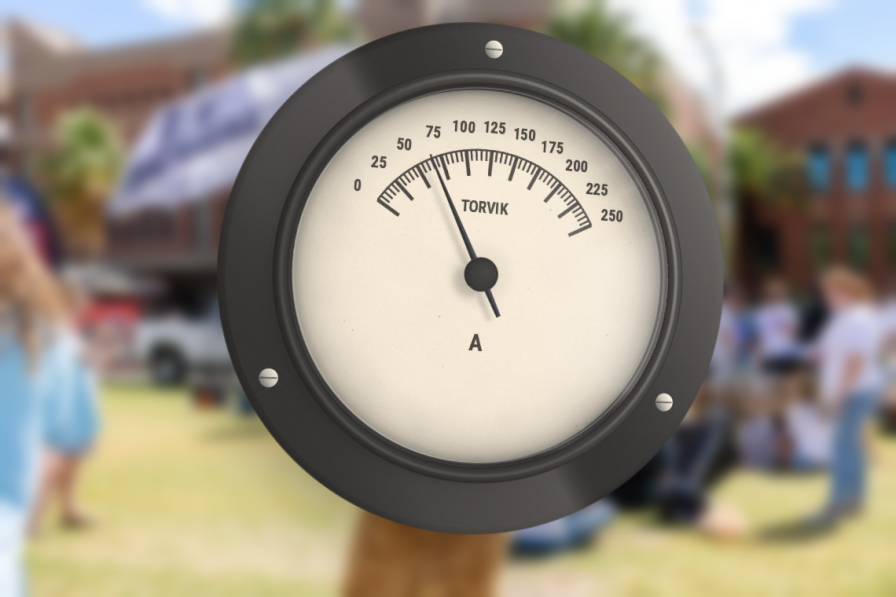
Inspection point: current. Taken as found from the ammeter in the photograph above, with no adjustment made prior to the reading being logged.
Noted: 65 A
